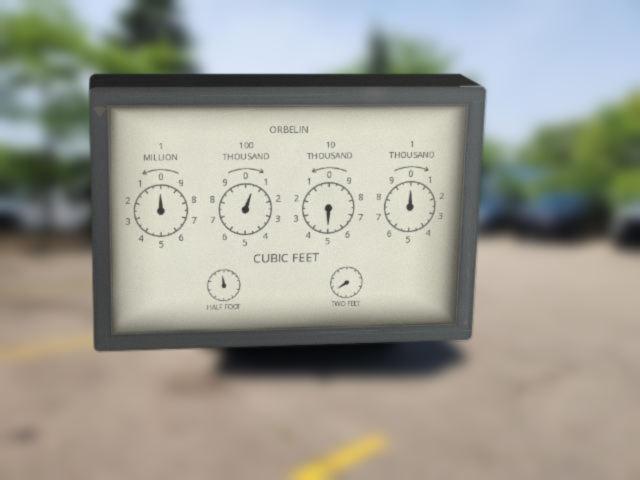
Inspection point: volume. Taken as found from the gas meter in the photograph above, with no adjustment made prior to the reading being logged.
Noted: 5000 ft³
